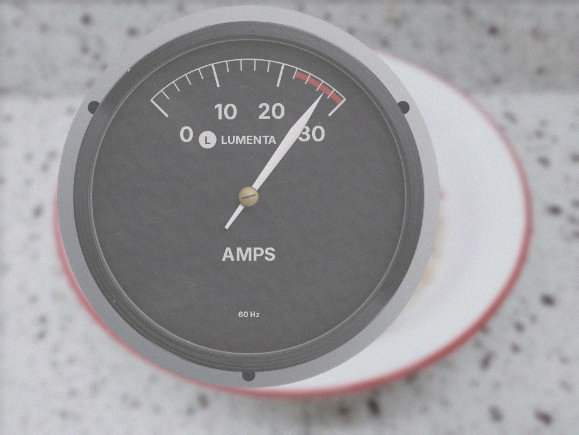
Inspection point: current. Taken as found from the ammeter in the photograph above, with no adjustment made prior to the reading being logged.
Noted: 27 A
